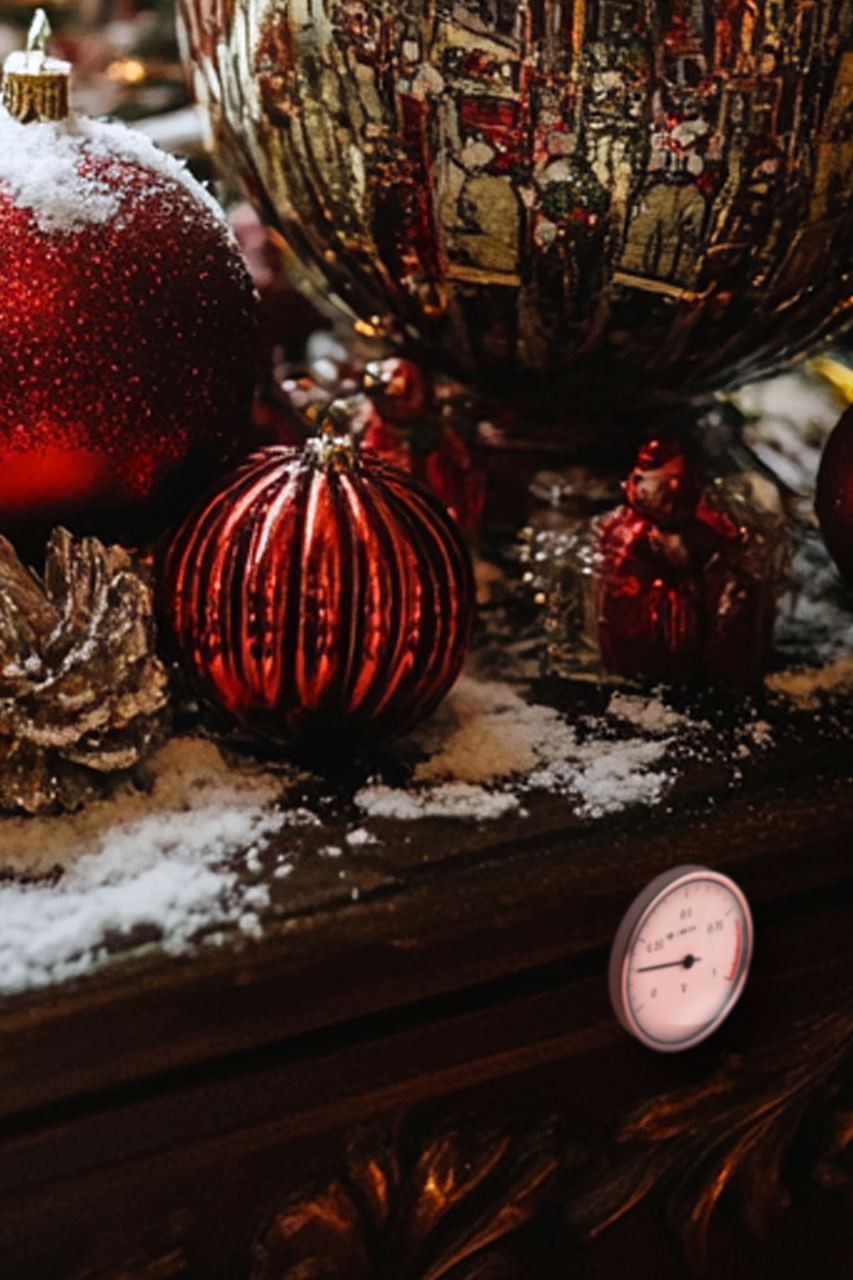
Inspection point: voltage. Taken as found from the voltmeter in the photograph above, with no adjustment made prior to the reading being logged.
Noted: 0.15 V
